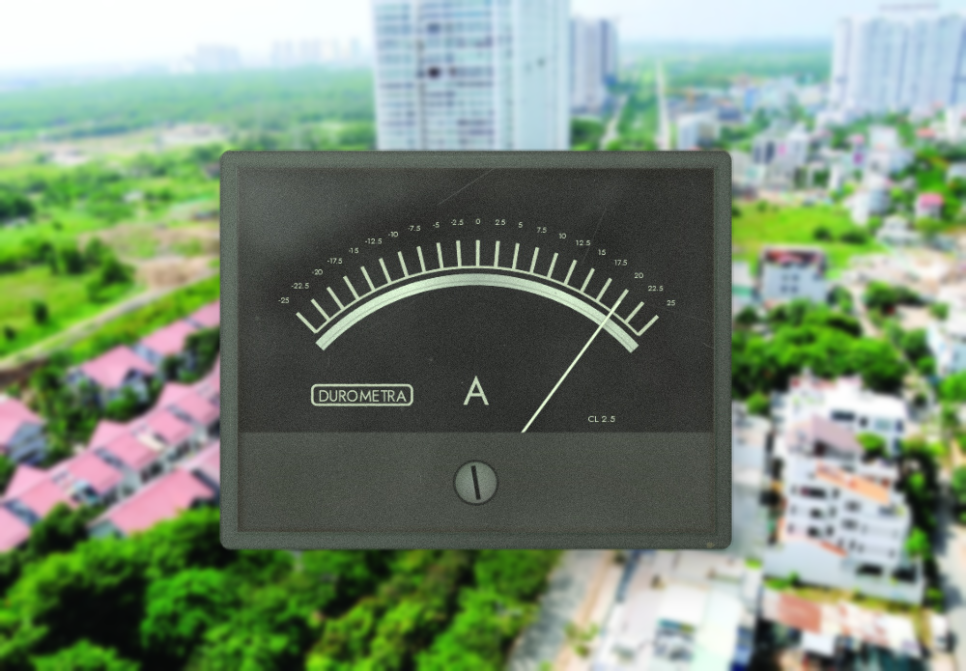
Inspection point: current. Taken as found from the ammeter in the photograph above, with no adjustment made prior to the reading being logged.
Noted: 20 A
